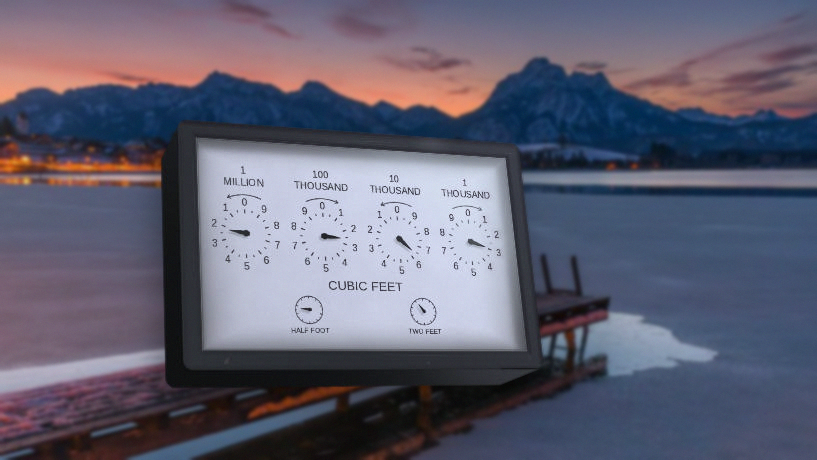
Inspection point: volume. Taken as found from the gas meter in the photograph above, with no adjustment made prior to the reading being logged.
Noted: 226300 ft³
